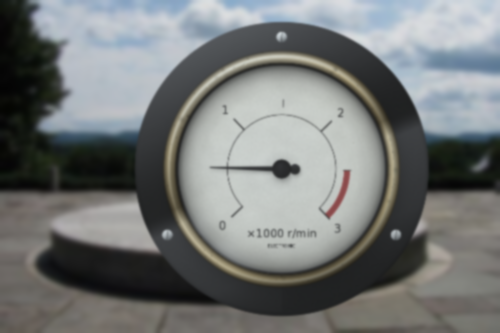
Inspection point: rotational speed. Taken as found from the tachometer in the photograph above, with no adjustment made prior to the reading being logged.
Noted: 500 rpm
